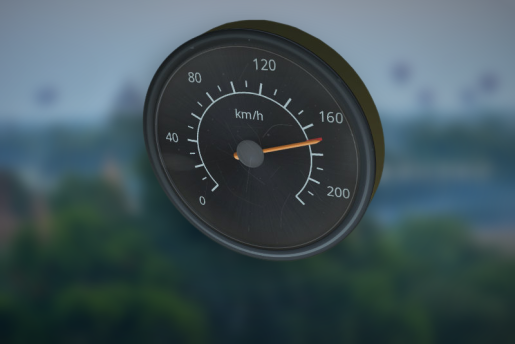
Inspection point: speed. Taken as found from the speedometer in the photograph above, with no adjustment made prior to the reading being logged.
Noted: 170 km/h
